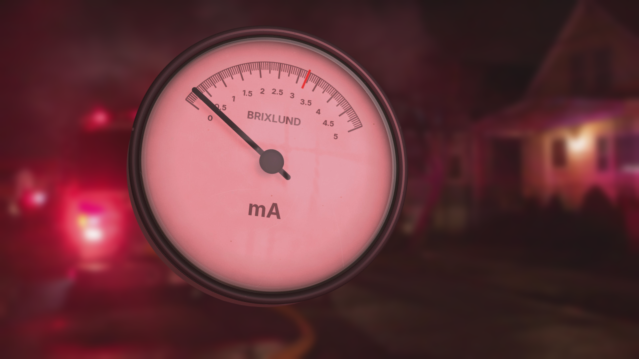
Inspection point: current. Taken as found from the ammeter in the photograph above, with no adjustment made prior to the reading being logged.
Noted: 0.25 mA
